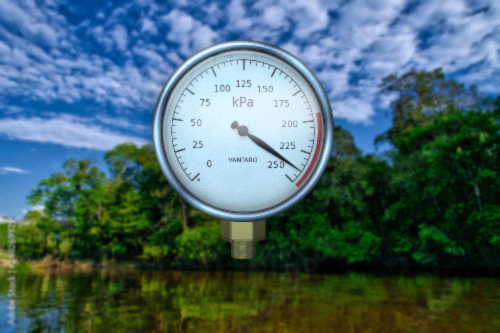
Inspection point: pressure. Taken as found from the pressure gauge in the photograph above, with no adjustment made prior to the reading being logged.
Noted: 240 kPa
